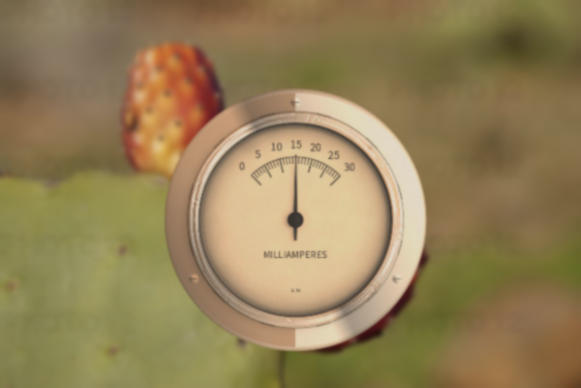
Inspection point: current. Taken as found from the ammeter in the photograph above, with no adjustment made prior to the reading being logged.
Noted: 15 mA
